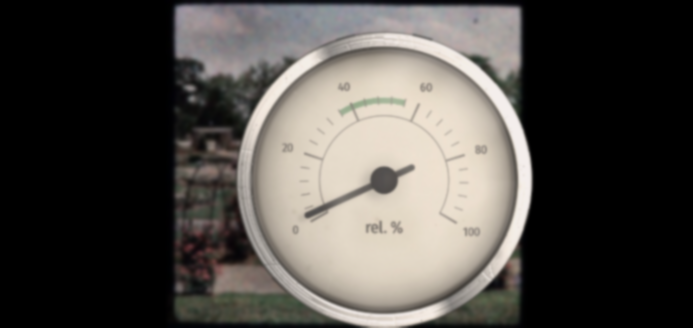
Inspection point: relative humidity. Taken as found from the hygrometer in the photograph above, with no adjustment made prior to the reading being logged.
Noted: 2 %
